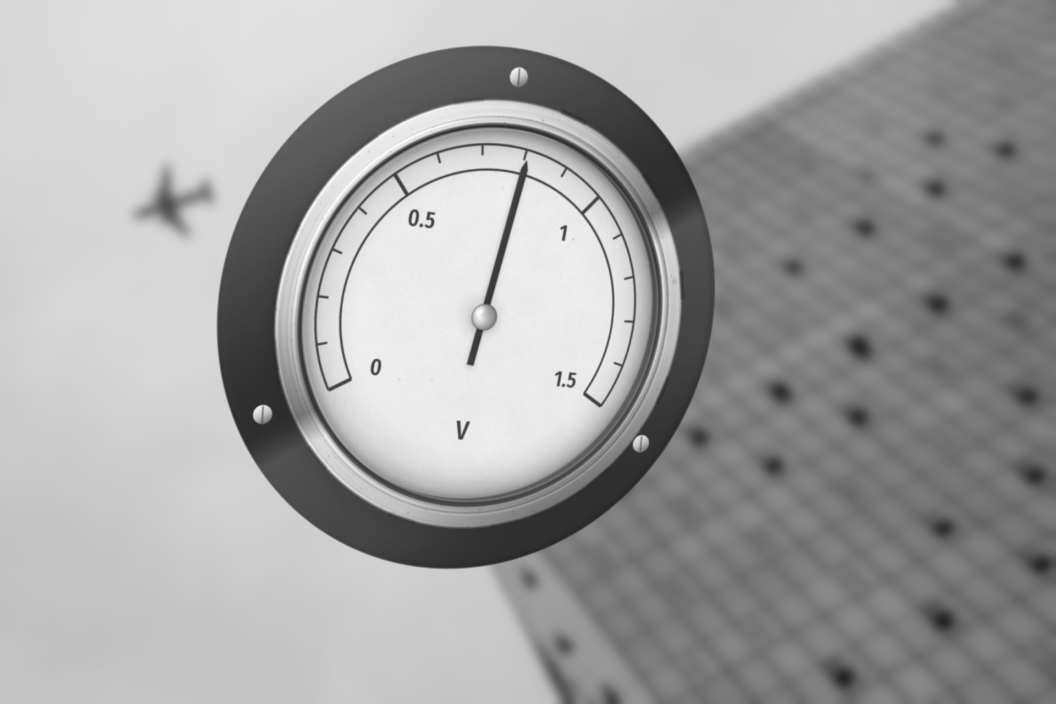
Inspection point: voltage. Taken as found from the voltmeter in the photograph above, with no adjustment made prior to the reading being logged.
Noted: 0.8 V
